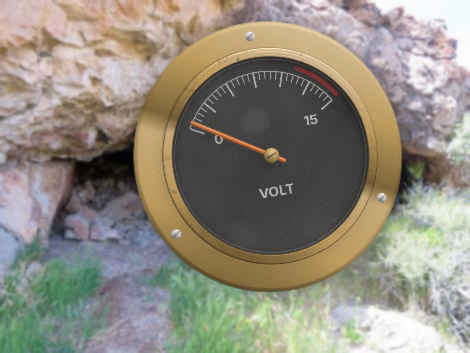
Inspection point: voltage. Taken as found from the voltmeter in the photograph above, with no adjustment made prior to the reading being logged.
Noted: 0.5 V
